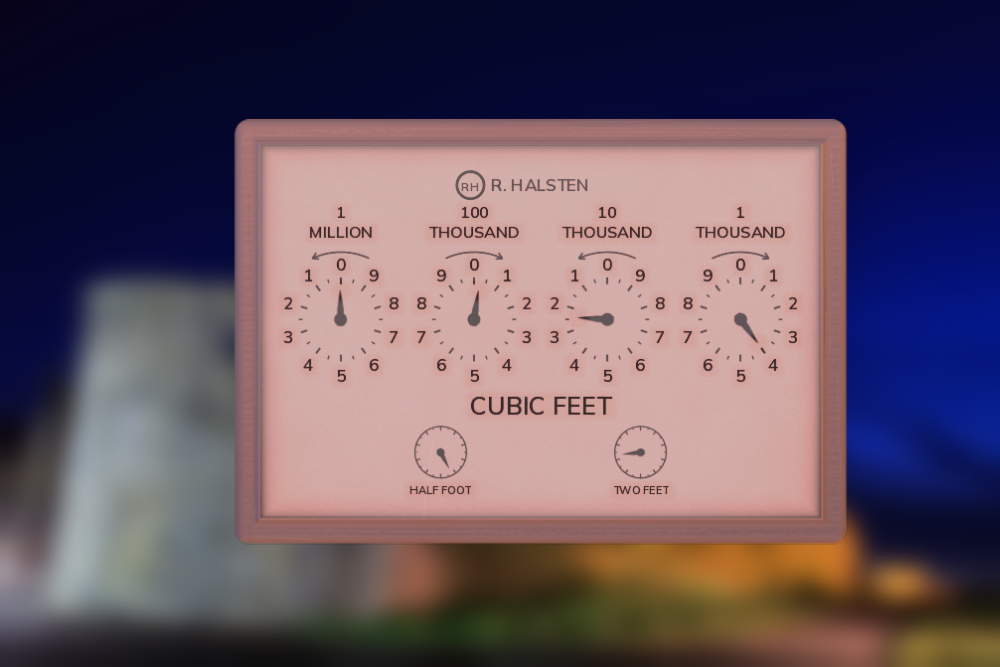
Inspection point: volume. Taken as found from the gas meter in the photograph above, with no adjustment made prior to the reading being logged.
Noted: 2400 ft³
